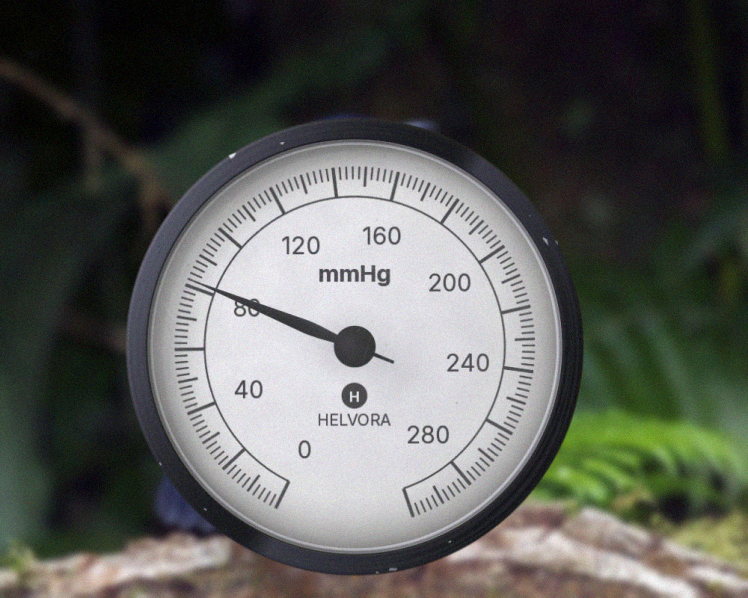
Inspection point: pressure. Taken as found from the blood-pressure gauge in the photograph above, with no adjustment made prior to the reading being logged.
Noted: 82 mmHg
